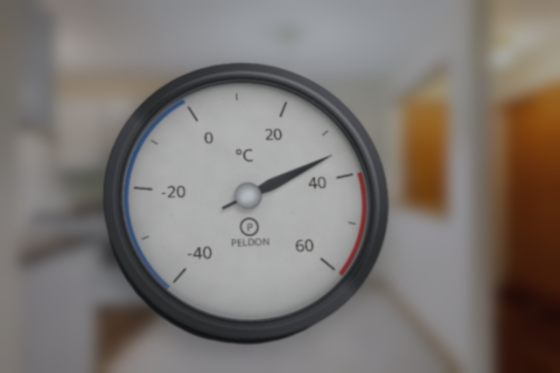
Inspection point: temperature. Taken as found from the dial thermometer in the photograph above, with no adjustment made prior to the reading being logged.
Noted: 35 °C
